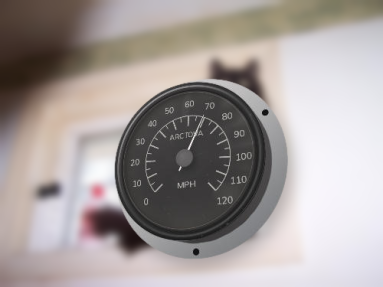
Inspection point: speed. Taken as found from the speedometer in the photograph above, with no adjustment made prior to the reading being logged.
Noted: 70 mph
